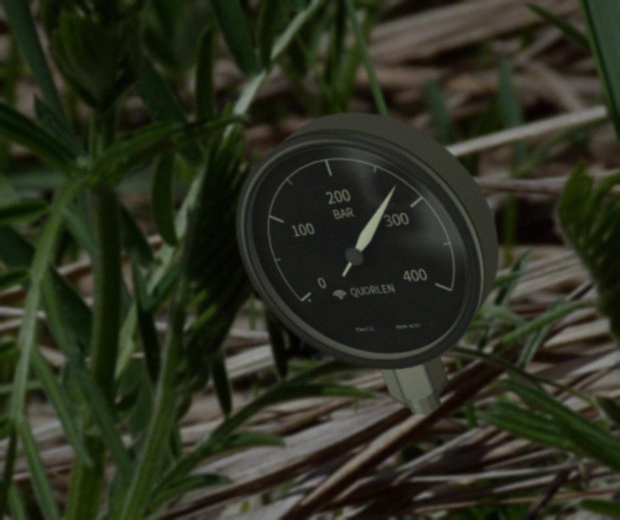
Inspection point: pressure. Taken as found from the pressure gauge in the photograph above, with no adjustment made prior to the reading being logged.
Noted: 275 bar
